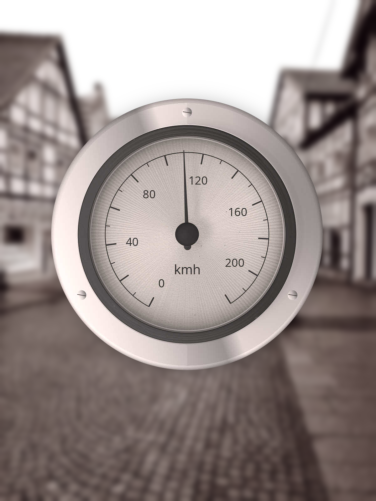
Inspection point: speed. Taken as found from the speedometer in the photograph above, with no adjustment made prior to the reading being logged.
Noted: 110 km/h
